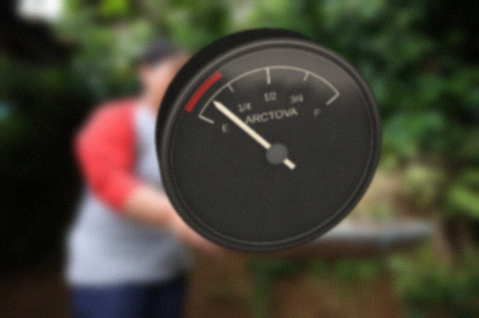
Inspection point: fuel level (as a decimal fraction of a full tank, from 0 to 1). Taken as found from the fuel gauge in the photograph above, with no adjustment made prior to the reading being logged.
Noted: 0.125
